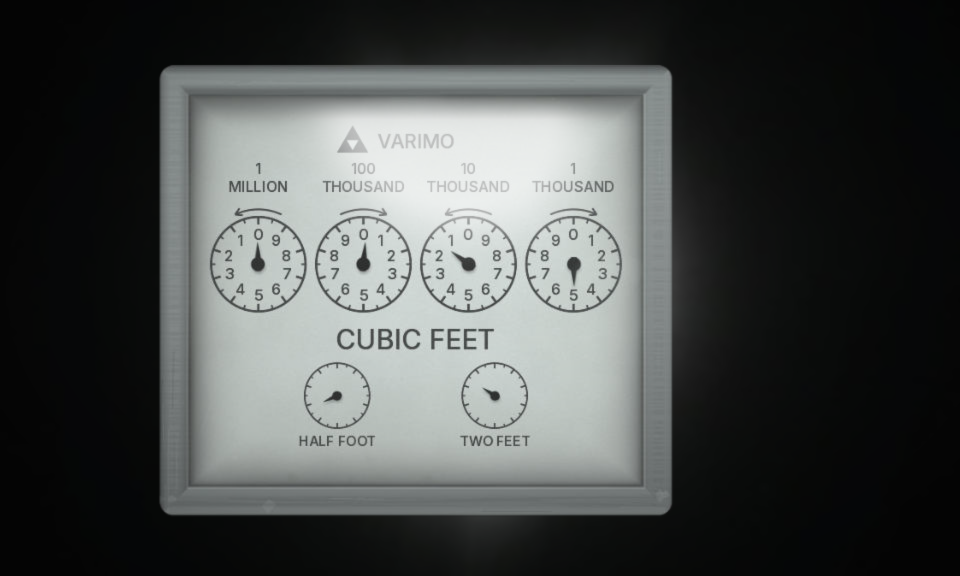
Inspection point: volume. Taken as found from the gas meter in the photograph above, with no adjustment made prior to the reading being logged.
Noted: 1500 ft³
